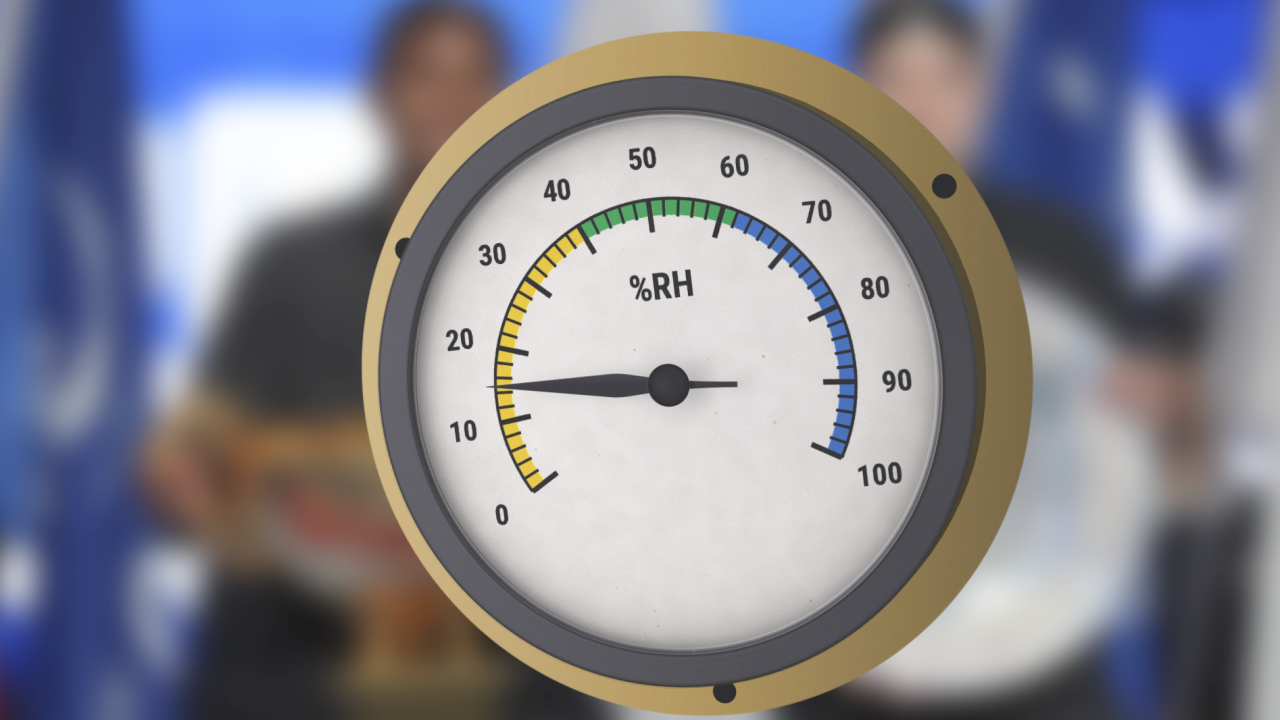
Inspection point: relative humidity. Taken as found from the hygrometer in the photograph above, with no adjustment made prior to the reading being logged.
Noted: 15 %
